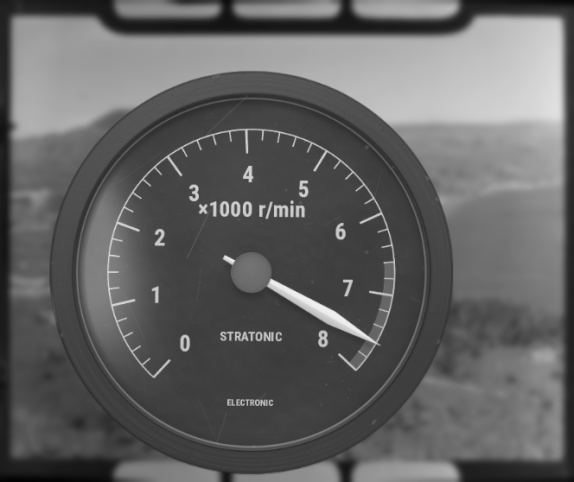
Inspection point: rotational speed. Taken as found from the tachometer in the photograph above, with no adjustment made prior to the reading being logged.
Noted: 7600 rpm
